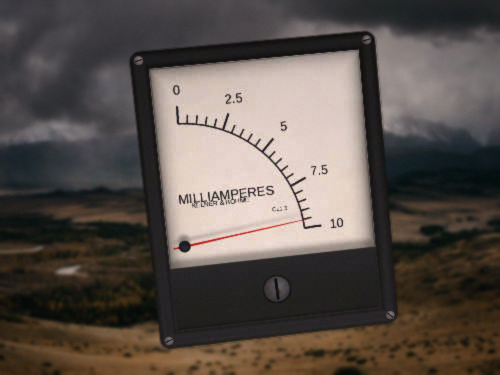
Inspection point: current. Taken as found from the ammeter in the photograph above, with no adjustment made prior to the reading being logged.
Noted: 9.5 mA
